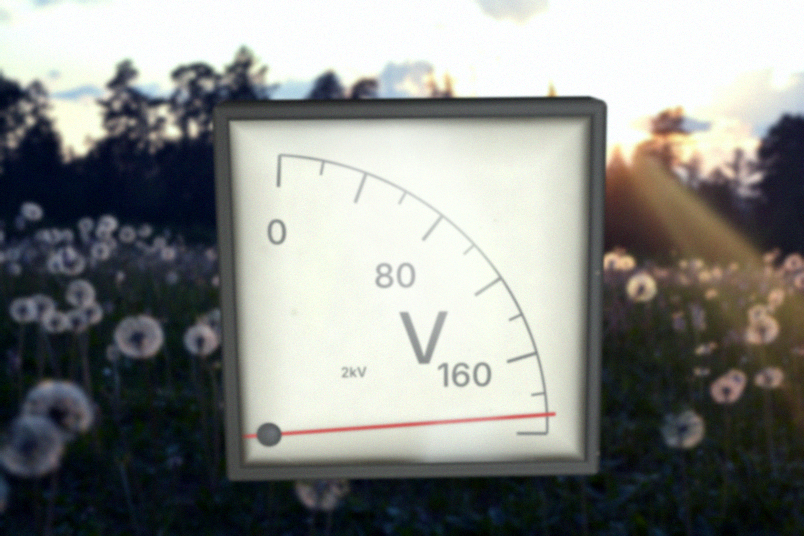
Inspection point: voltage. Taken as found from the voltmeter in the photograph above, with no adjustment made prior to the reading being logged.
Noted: 190 V
